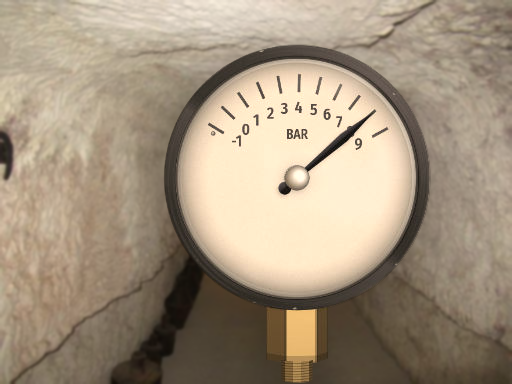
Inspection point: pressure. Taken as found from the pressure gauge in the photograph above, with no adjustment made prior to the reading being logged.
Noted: 8 bar
